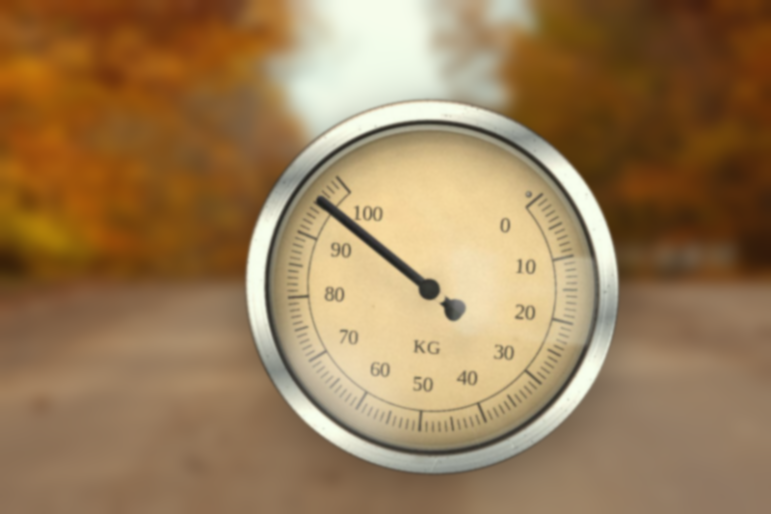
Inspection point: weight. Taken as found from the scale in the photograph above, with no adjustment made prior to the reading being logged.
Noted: 96 kg
